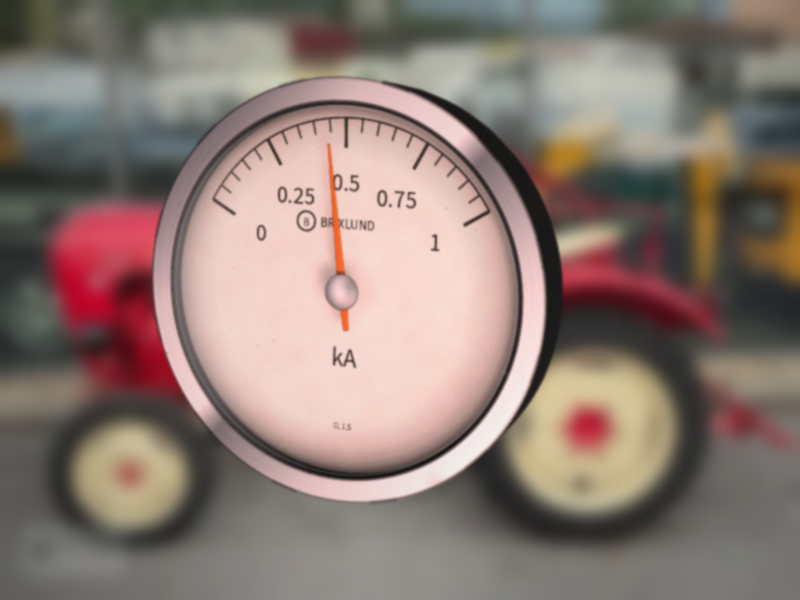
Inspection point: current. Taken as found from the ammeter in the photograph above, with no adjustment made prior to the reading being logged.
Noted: 0.45 kA
